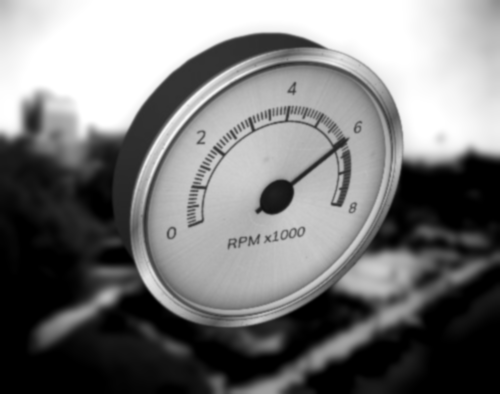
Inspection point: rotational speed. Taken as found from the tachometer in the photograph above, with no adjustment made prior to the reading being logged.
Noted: 6000 rpm
